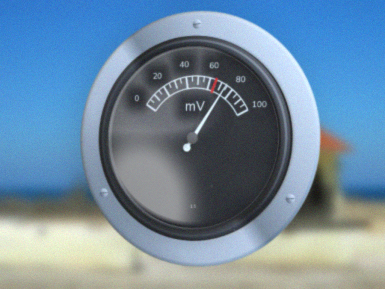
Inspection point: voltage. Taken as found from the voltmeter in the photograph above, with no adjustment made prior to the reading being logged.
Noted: 75 mV
